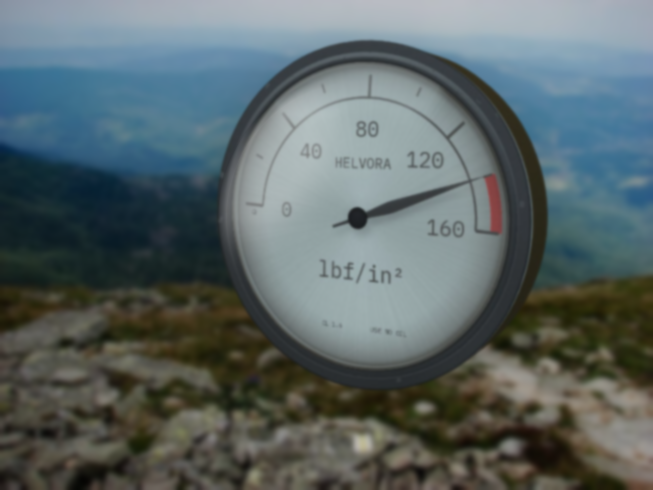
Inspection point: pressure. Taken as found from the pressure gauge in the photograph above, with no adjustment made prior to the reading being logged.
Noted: 140 psi
